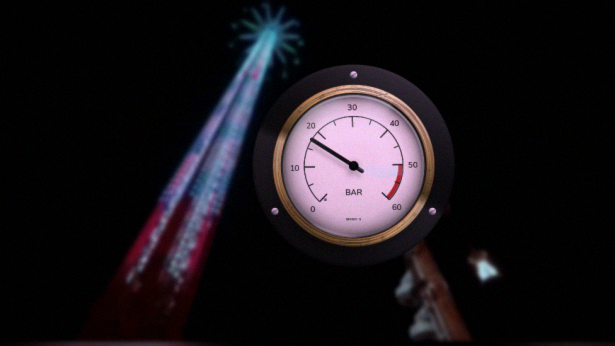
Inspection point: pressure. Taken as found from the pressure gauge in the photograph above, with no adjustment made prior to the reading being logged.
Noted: 17.5 bar
